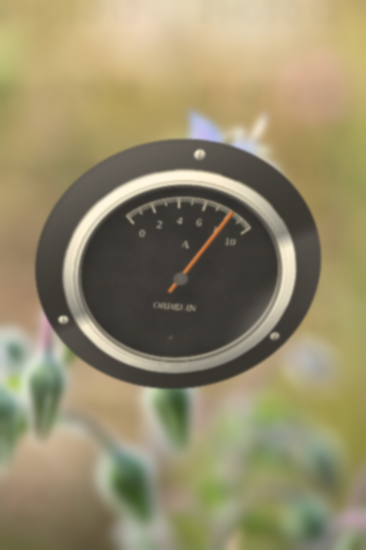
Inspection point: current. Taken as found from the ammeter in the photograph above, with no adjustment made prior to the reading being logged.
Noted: 8 A
